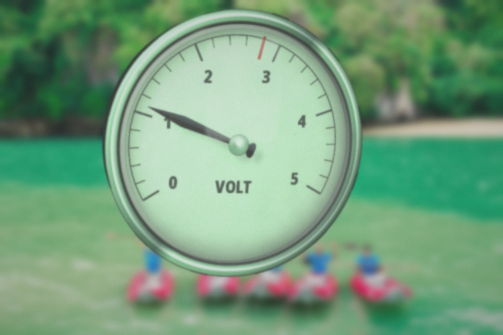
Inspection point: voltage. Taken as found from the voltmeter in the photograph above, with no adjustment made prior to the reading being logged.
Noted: 1.1 V
